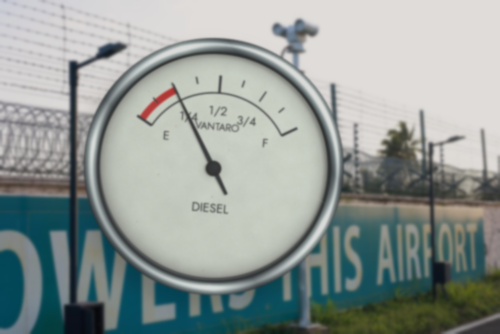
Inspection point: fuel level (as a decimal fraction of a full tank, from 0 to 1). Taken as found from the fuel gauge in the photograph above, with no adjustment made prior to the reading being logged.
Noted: 0.25
